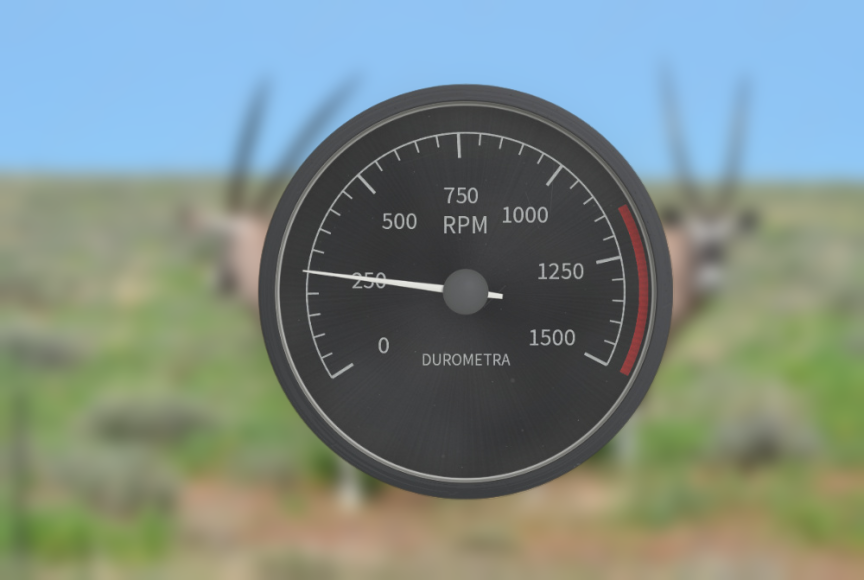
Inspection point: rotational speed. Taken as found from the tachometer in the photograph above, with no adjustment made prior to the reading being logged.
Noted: 250 rpm
